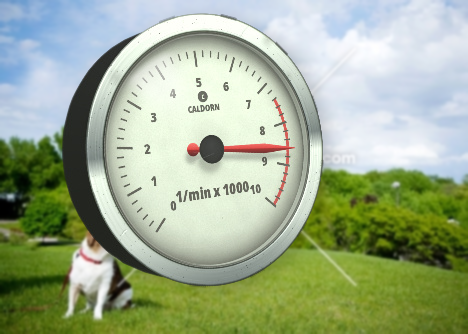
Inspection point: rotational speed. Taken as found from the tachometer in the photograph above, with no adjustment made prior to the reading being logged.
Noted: 8600 rpm
